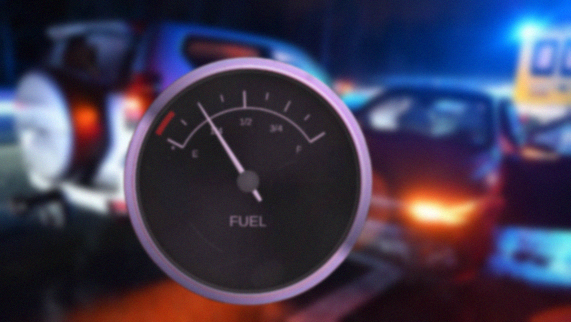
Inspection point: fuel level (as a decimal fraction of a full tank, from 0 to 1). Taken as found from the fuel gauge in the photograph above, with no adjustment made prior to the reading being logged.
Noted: 0.25
